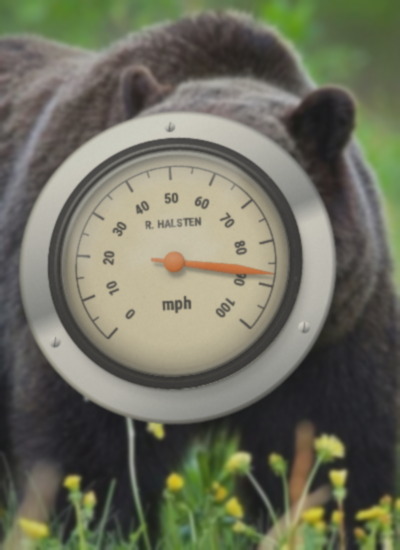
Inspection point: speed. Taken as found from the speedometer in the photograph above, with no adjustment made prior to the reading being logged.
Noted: 87.5 mph
